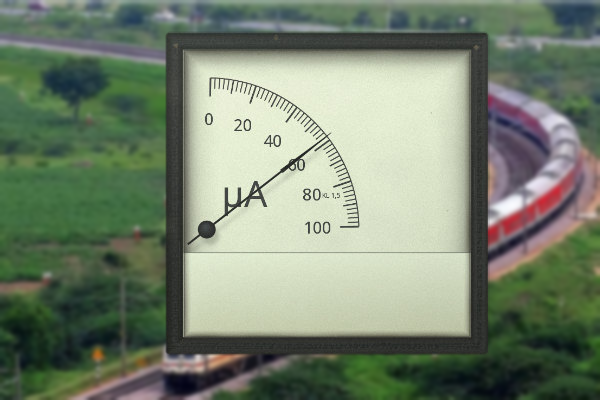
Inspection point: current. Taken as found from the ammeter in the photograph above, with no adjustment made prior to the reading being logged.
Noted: 58 µA
